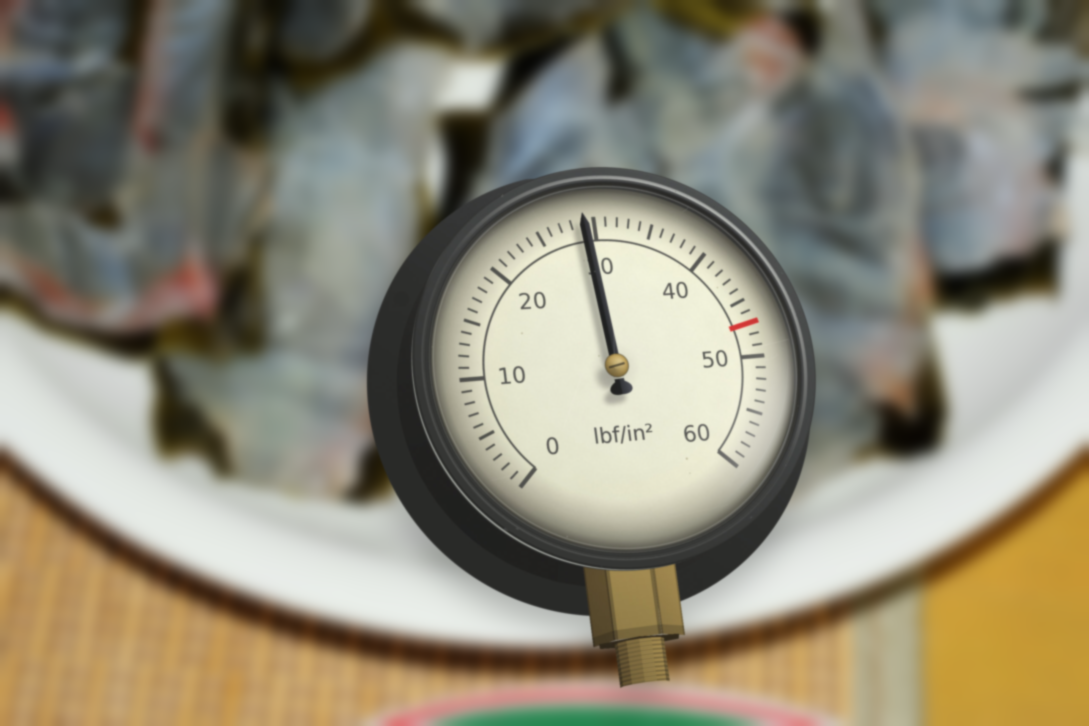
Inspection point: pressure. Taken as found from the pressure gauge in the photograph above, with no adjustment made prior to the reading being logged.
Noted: 29 psi
